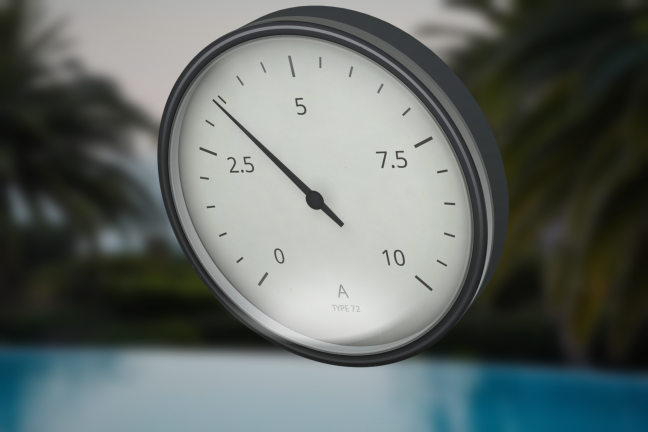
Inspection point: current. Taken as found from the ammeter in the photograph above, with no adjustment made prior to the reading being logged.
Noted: 3.5 A
